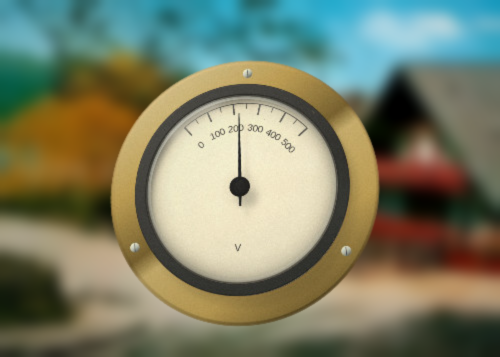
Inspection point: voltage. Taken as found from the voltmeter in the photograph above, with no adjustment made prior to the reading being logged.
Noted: 225 V
